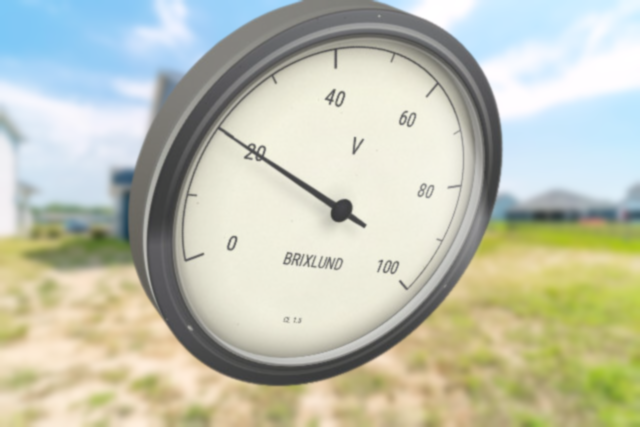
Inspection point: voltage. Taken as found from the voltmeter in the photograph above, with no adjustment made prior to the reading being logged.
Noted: 20 V
